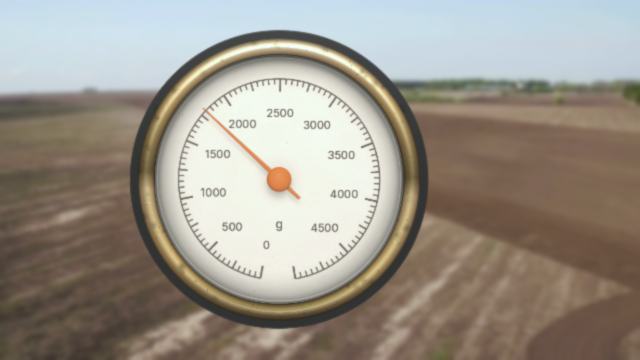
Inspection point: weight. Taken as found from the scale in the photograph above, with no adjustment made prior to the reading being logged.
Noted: 1800 g
